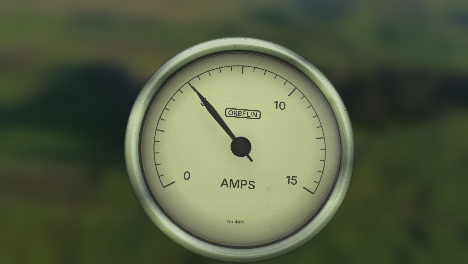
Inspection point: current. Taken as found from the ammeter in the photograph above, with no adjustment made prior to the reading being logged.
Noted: 5 A
